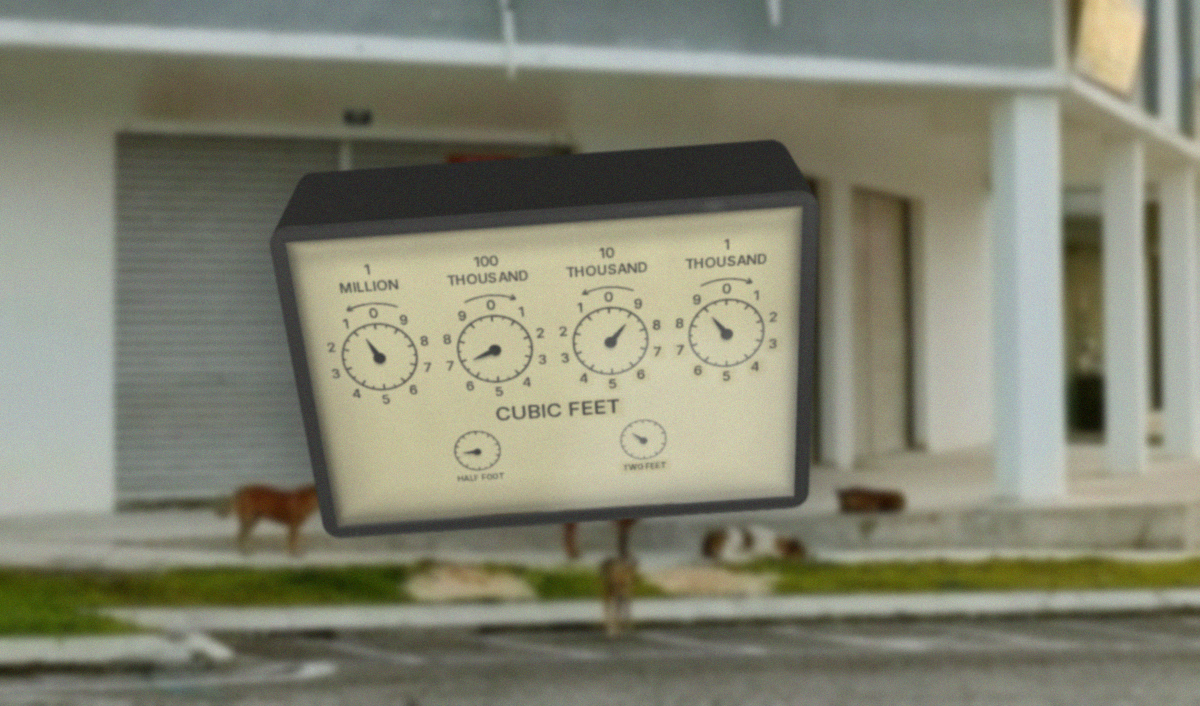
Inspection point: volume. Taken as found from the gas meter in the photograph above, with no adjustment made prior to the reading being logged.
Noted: 68900 ft³
